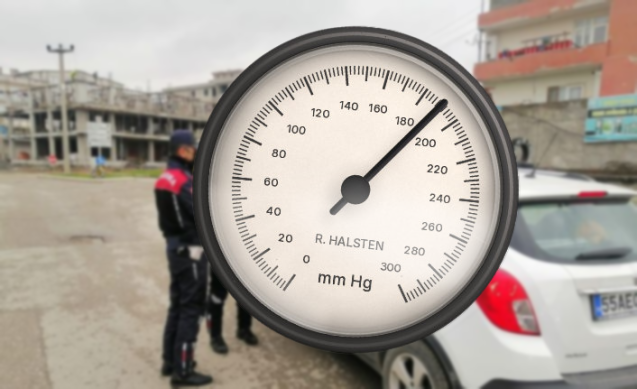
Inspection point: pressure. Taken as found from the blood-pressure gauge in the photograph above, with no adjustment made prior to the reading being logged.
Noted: 190 mmHg
